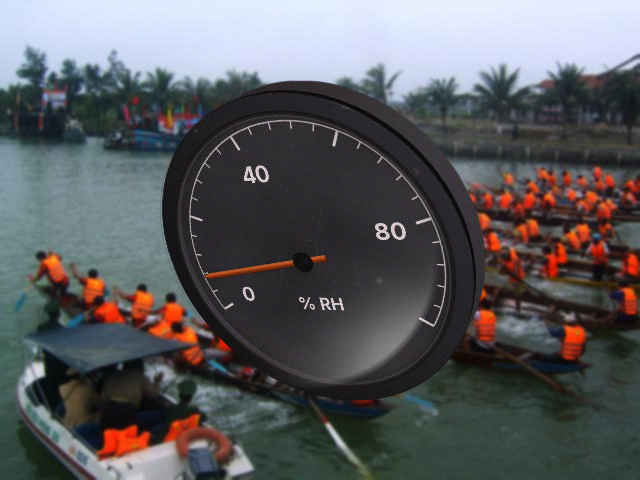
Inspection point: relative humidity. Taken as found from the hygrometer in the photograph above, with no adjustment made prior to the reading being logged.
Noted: 8 %
